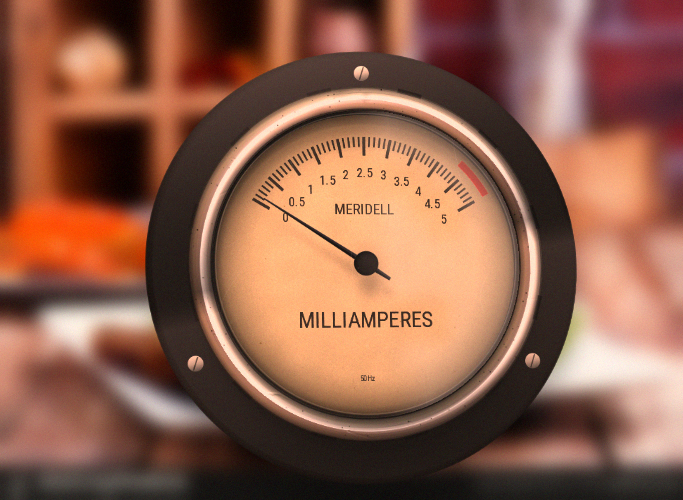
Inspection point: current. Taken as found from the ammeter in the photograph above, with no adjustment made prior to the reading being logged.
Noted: 0.1 mA
